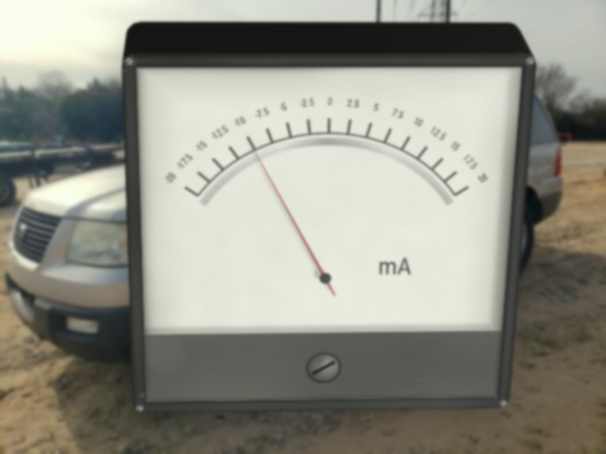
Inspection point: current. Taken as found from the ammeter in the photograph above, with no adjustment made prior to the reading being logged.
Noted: -10 mA
